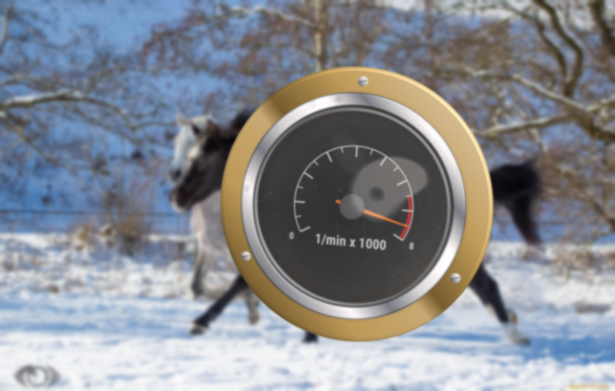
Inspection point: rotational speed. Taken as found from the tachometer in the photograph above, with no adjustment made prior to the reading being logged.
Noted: 7500 rpm
